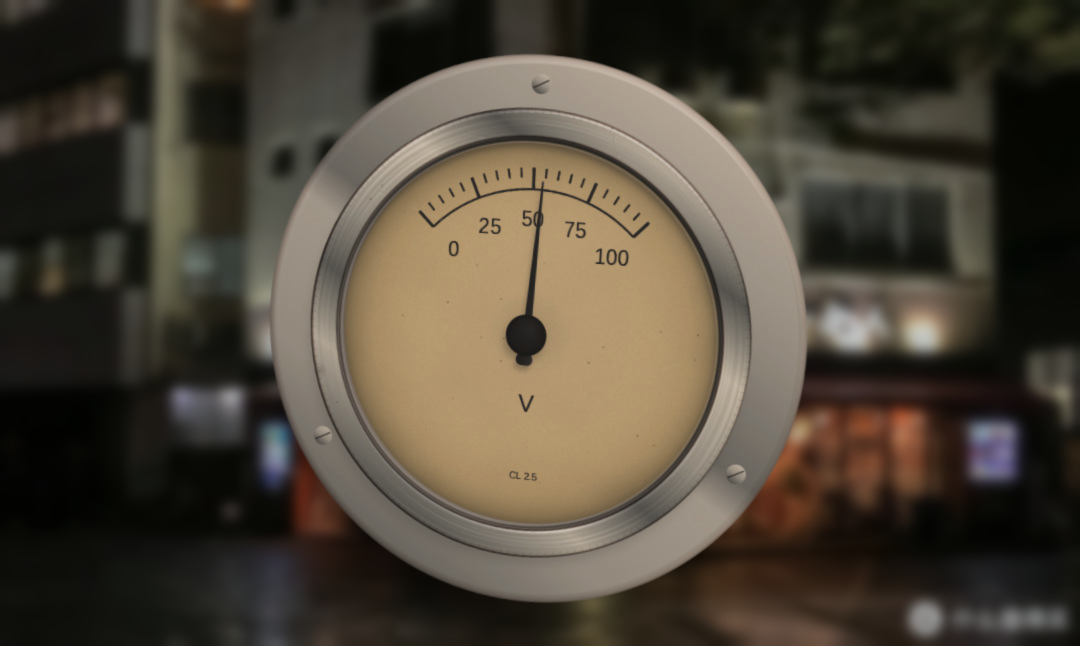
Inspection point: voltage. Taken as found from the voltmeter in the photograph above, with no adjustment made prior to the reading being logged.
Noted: 55 V
